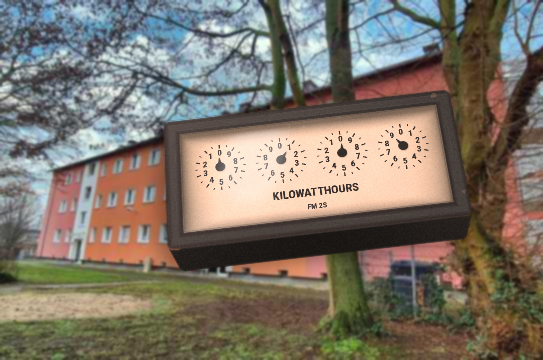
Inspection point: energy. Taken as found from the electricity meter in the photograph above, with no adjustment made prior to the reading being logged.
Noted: 99 kWh
